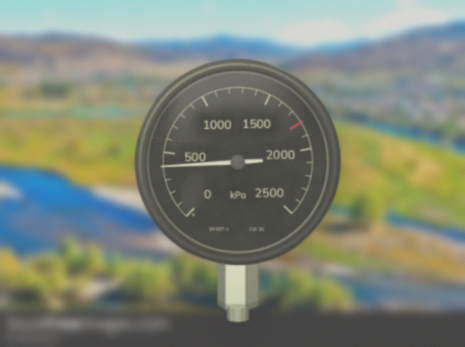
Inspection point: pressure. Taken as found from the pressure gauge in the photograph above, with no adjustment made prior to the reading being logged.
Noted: 400 kPa
